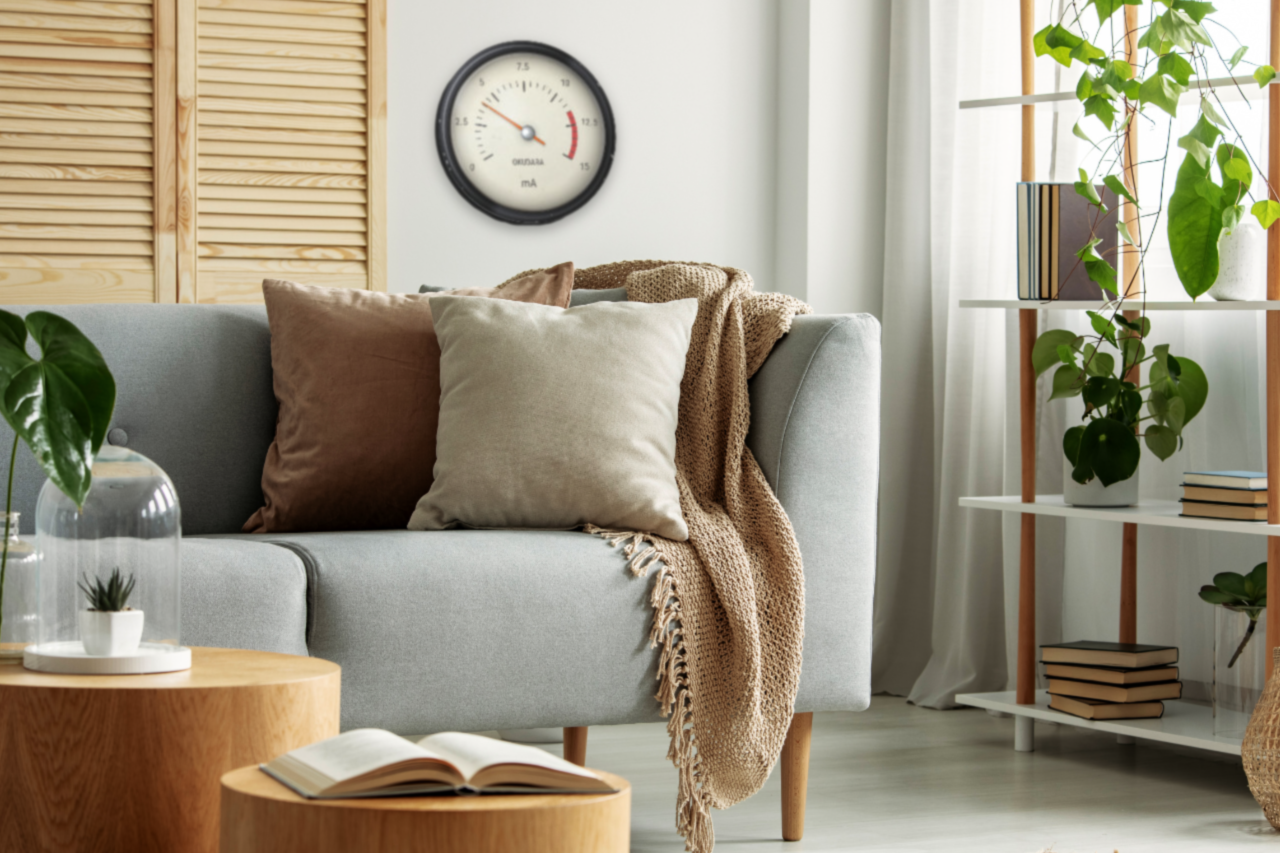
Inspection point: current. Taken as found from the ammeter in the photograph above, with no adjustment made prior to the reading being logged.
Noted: 4 mA
